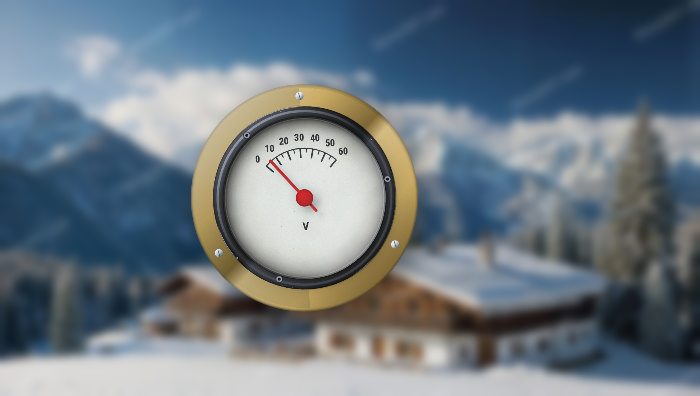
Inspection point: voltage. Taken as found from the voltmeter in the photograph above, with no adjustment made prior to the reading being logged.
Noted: 5 V
